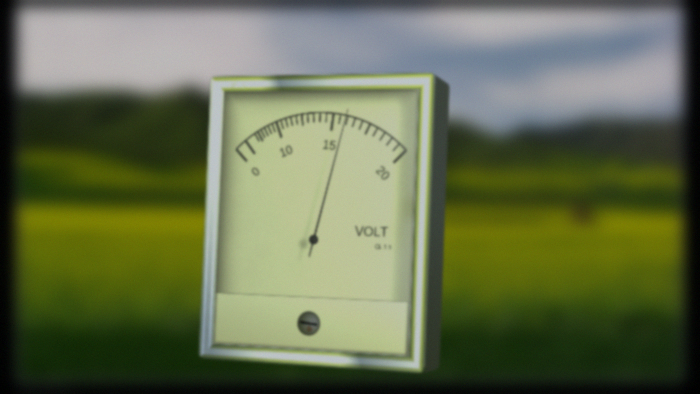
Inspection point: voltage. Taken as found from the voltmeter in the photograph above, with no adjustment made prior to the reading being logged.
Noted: 16 V
